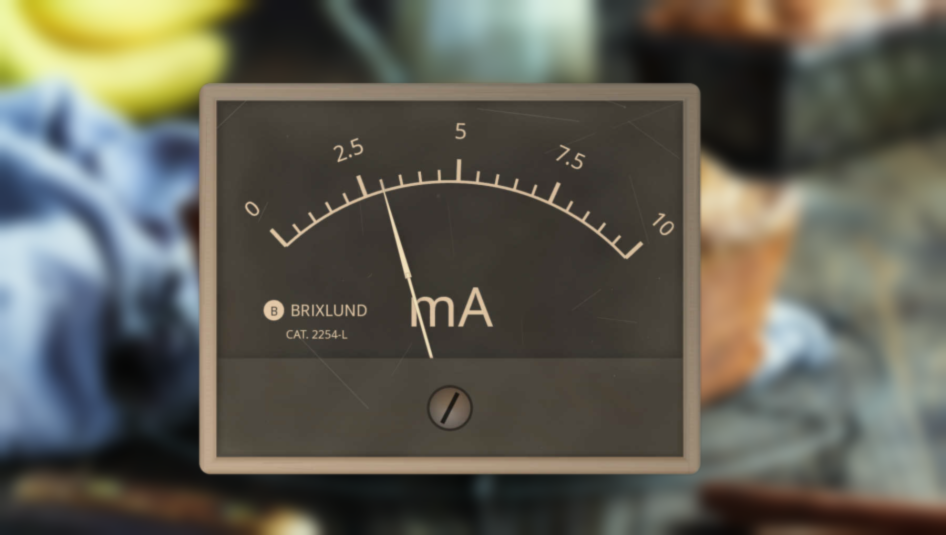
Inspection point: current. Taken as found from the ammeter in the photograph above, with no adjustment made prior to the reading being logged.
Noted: 3 mA
